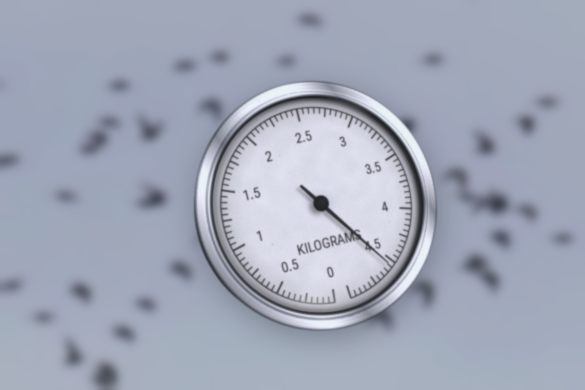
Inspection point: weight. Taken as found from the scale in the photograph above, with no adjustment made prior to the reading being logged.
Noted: 4.55 kg
